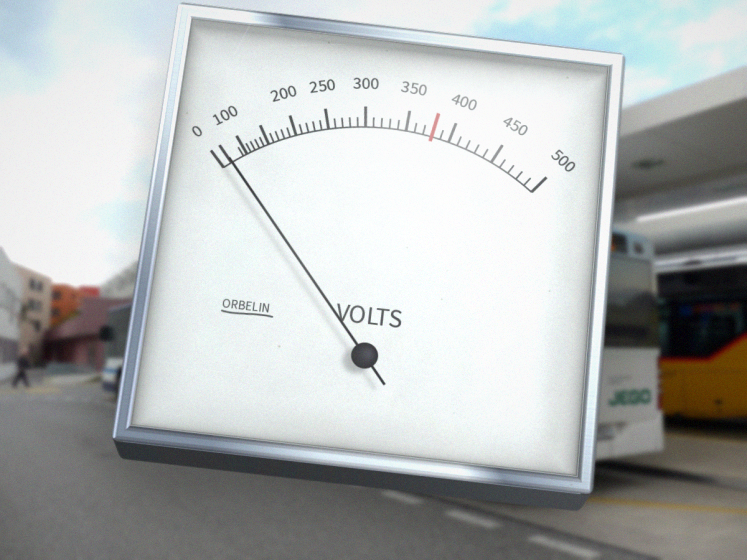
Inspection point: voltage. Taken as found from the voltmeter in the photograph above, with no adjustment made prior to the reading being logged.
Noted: 50 V
